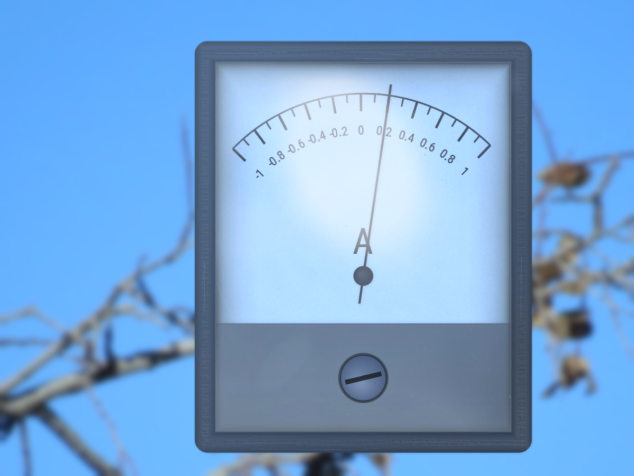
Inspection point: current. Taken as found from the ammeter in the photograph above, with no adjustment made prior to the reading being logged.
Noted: 0.2 A
